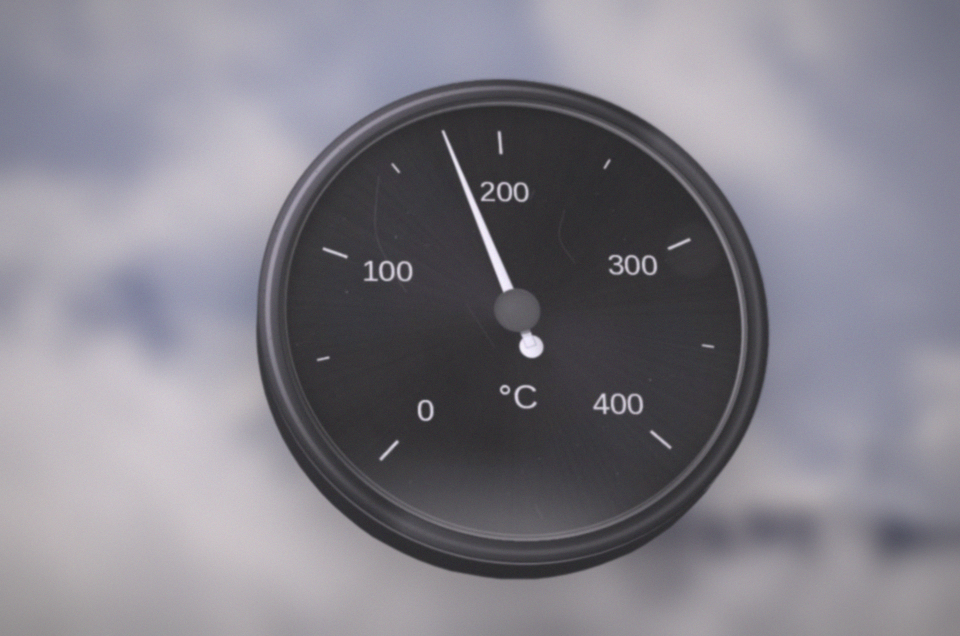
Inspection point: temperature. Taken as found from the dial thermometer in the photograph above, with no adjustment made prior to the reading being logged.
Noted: 175 °C
